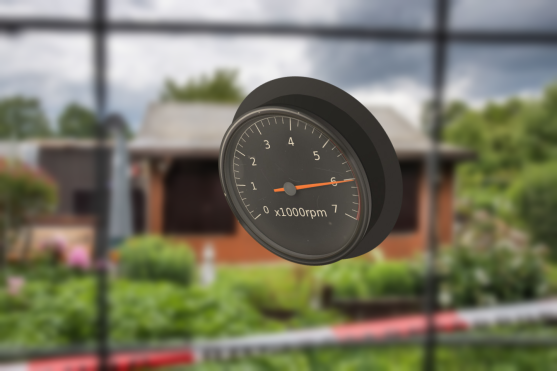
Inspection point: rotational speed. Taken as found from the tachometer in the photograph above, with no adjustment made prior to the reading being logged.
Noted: 6000 rpm
